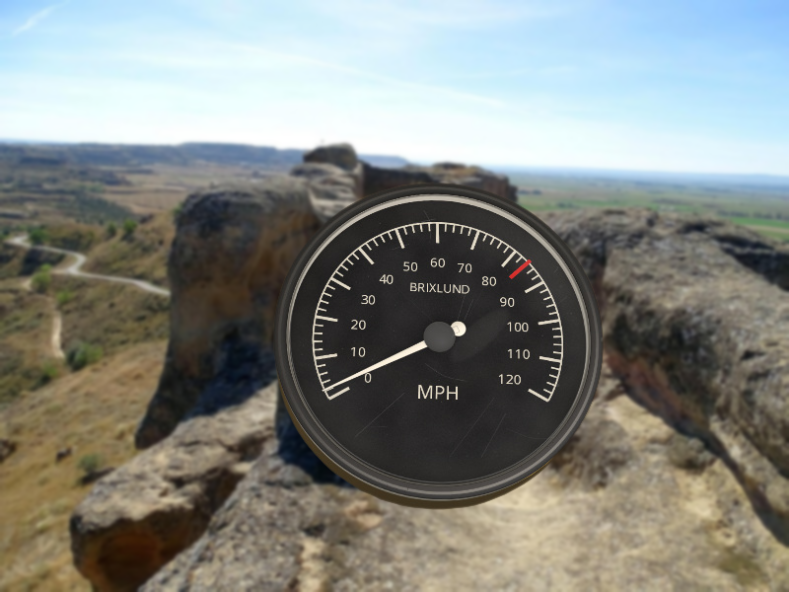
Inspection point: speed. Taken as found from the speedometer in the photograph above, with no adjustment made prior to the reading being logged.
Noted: 2 mph
